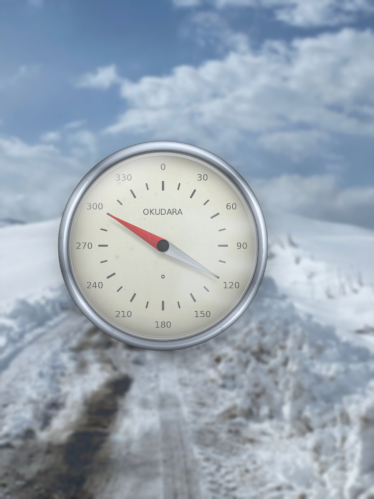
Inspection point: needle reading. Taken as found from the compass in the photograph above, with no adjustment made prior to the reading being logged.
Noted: 300 °
